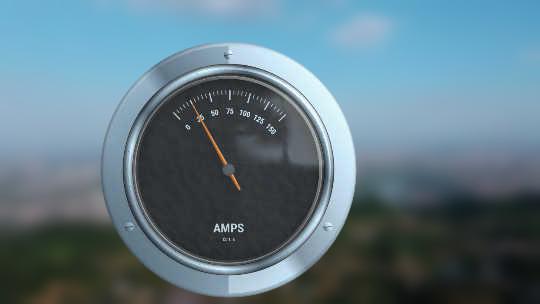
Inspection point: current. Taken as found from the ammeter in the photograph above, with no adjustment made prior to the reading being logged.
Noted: 25 A
